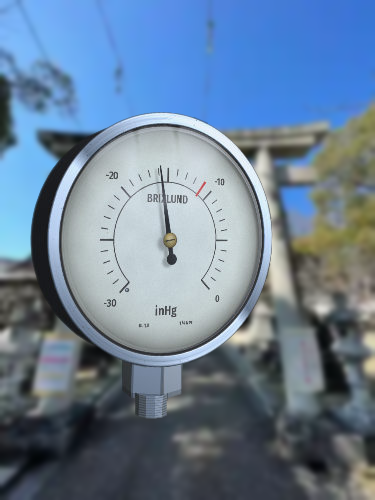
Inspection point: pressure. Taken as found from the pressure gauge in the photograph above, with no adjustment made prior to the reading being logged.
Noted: -16 inHg
